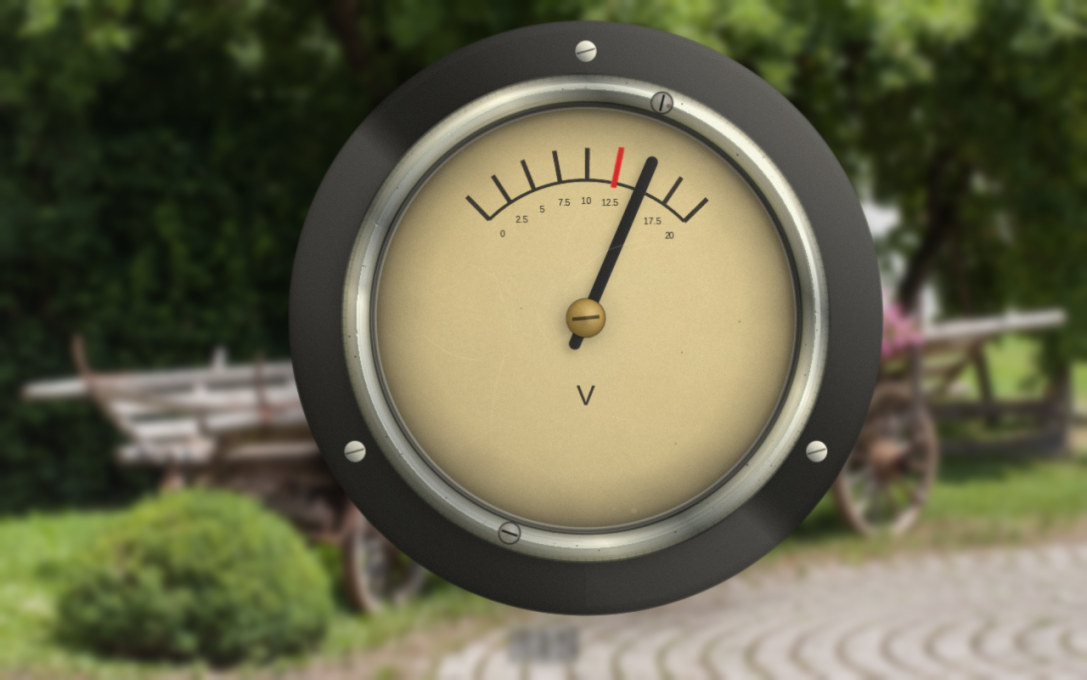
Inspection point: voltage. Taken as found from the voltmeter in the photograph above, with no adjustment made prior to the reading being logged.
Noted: 15 V
